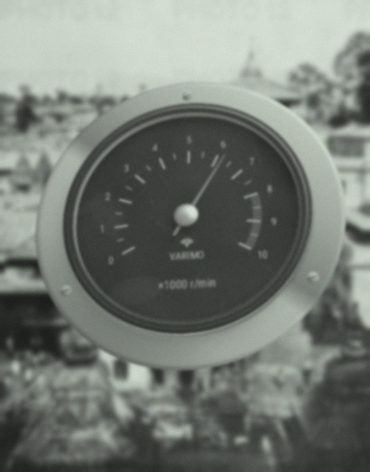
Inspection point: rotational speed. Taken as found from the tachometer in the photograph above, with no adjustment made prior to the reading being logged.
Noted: 6250 rpm
